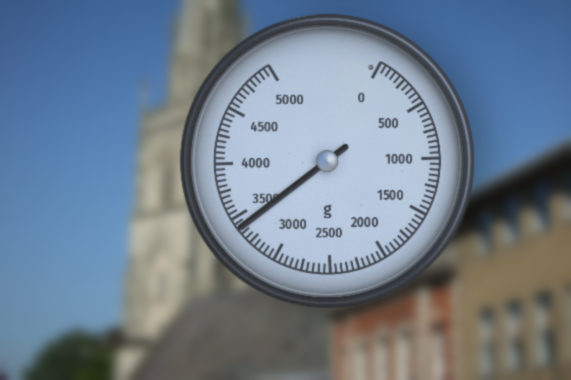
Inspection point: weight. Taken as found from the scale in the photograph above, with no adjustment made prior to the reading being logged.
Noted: 3400 g
